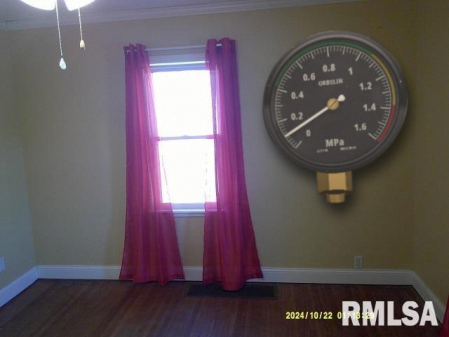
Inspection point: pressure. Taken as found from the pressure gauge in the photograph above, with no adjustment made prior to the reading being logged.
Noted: 0.1 MPa
